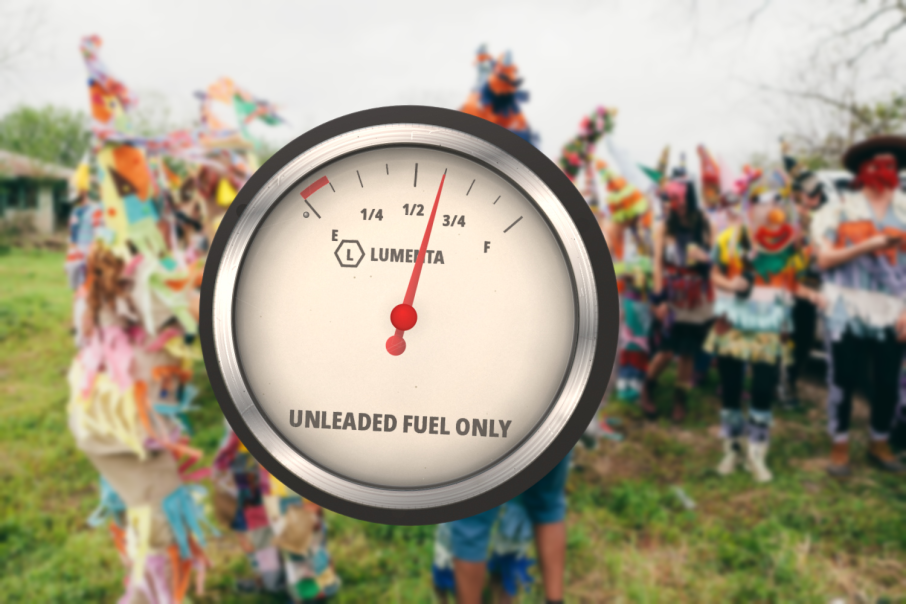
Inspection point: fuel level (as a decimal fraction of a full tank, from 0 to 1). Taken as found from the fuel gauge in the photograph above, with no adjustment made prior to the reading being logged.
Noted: 0.625
